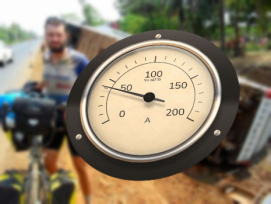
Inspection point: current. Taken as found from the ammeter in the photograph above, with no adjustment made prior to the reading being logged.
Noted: 40 A
